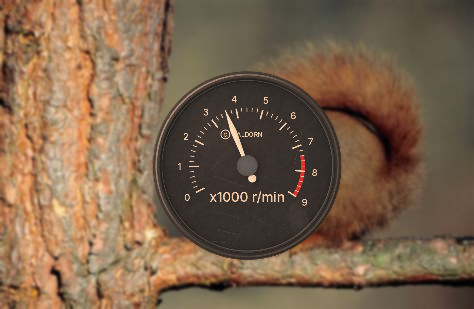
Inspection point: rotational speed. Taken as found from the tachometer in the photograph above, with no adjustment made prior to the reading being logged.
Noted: 3600 rpm
